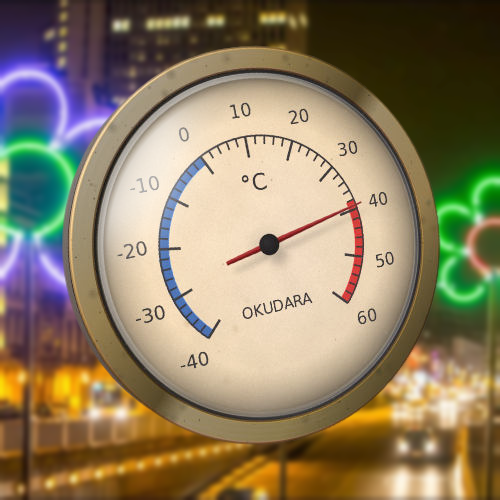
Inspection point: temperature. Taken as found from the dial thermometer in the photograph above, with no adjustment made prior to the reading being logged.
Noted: 39 °C
